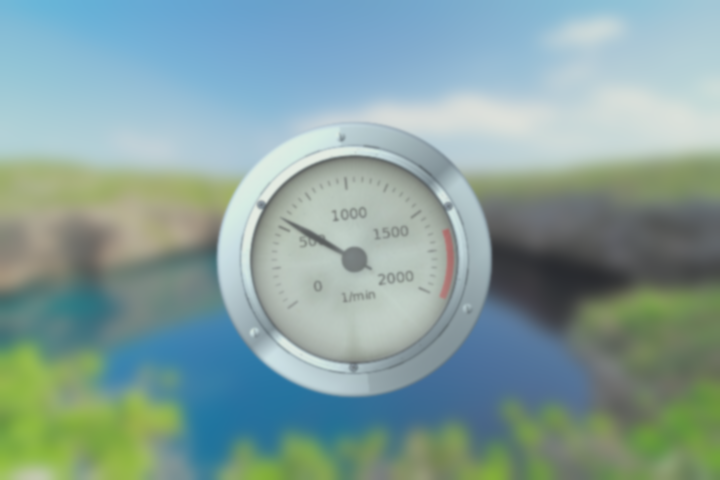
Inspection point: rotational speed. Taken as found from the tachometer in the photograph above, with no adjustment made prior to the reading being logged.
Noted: 550 rpm
